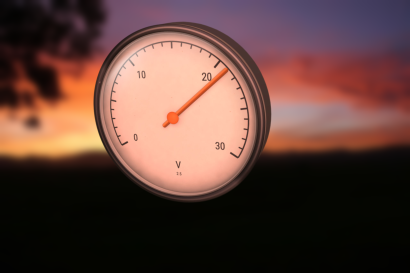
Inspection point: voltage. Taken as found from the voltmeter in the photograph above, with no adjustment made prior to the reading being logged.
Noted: 21 V
